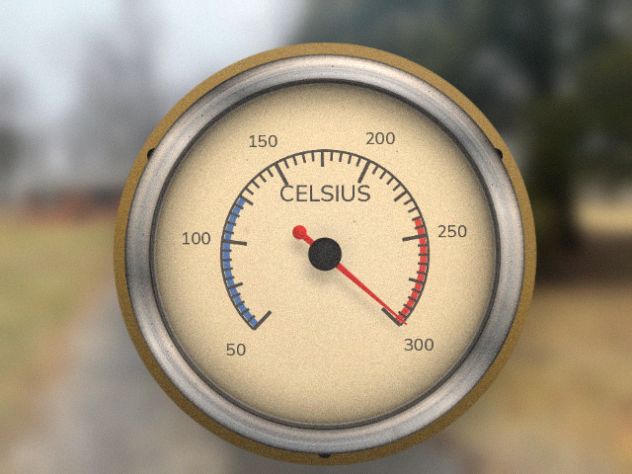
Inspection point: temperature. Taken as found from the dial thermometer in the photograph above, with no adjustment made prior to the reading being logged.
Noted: 297.5 °C
